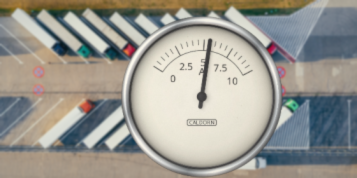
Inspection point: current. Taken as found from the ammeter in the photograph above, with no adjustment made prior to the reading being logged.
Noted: 5.5 A
